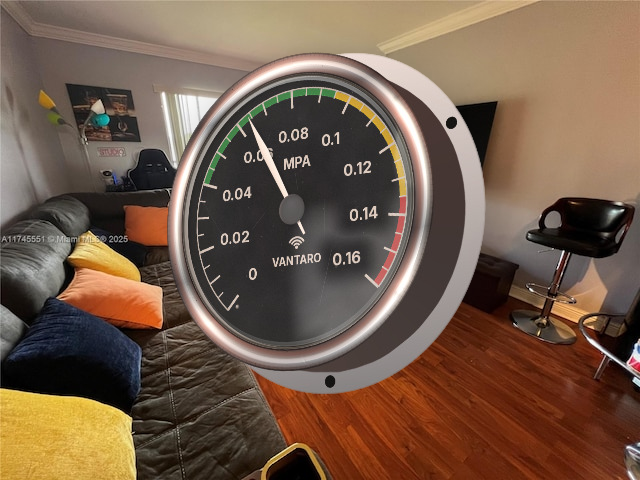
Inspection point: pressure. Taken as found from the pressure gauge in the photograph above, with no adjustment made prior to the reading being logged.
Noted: 0.065 MPa
